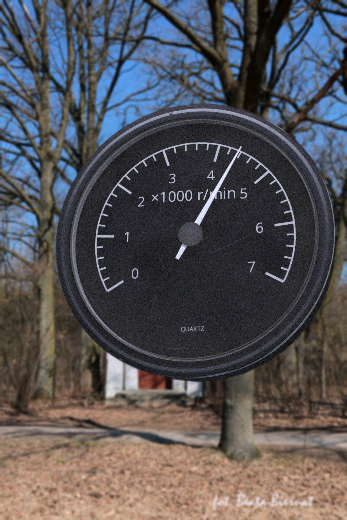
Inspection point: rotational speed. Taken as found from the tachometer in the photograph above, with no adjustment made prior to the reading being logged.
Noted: 4400 rpm
